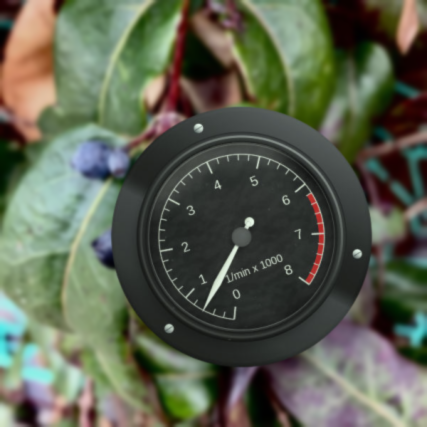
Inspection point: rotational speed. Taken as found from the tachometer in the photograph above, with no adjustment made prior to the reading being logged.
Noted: 600 rpm
